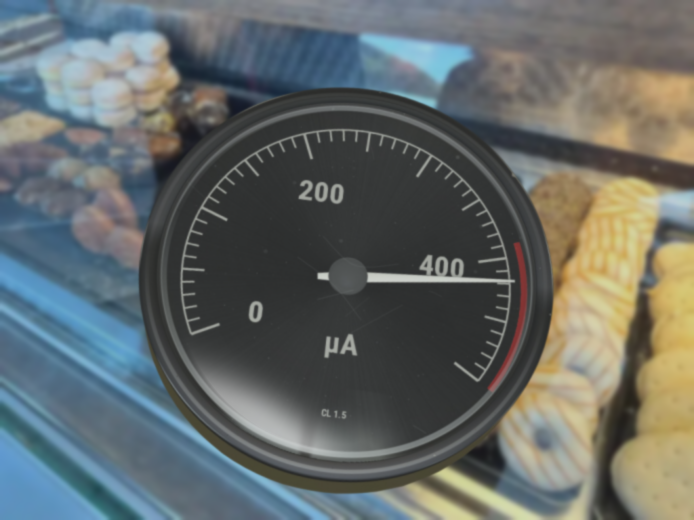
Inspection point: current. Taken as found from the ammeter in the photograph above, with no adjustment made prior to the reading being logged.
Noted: 420 µA
